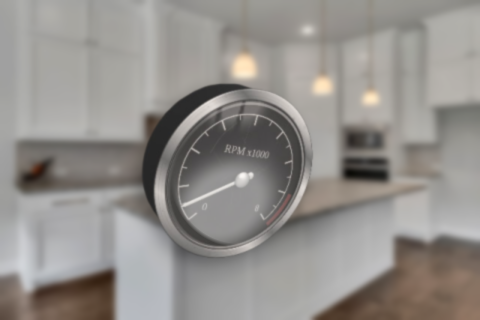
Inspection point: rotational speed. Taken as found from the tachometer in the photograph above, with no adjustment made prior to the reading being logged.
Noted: 500 rpm
